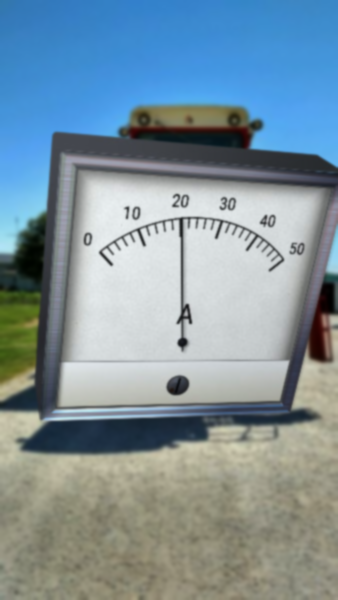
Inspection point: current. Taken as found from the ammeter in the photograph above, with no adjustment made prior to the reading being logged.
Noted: 20 A
